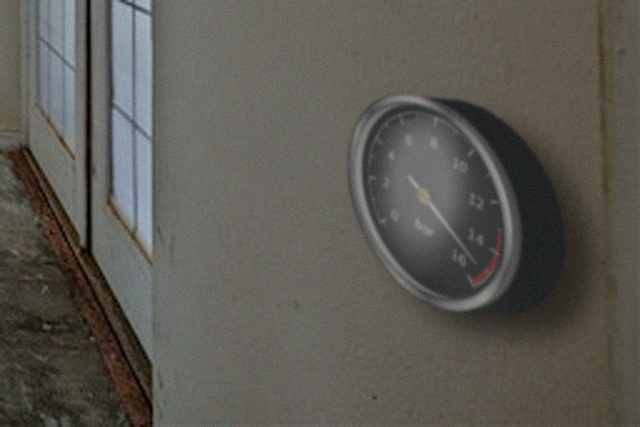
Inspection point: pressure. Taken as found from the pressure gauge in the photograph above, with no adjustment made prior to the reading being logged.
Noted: 15 bar
